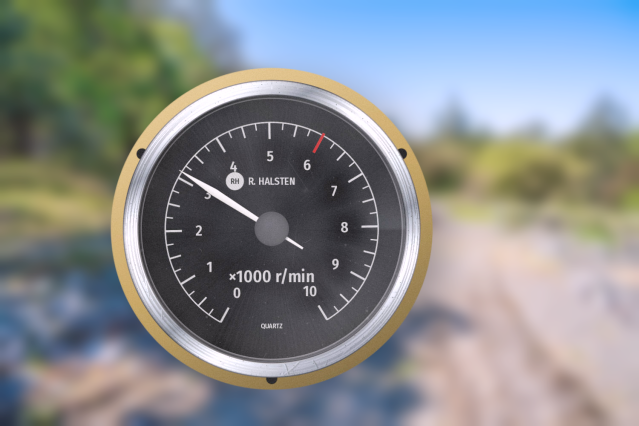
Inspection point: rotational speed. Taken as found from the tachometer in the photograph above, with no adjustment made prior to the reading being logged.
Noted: 3125 rpm
